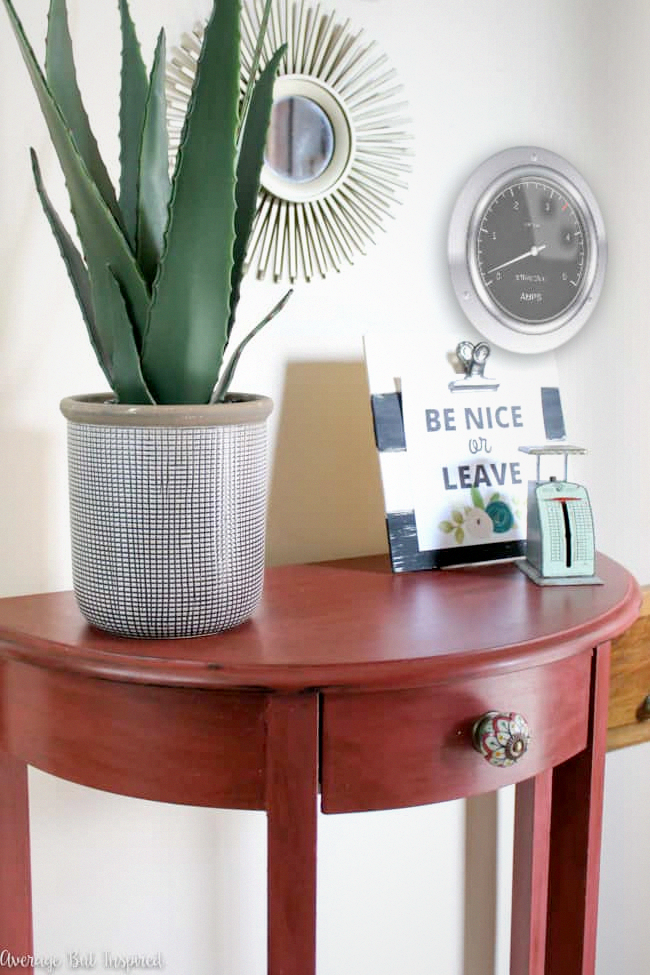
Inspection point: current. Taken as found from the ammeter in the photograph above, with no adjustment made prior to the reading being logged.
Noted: 0.2 A
